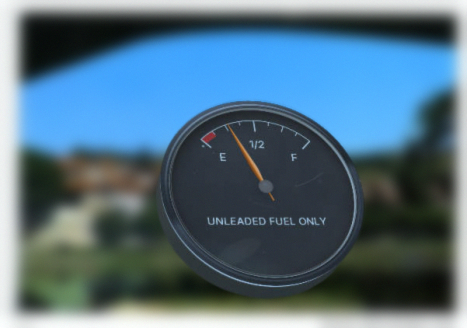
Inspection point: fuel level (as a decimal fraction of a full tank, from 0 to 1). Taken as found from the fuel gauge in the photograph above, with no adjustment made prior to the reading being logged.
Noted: 0.25
